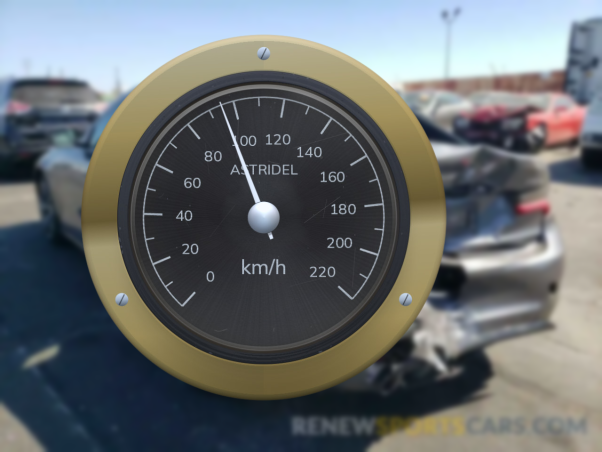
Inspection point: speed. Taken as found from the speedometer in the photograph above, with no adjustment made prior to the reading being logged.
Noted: 95 km/h
